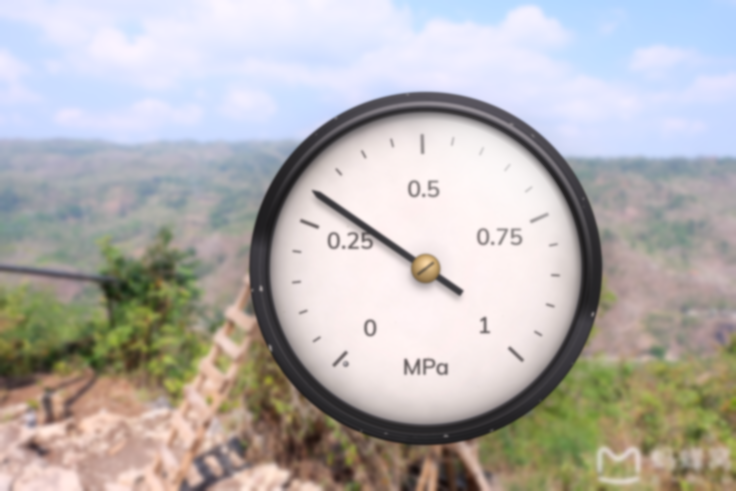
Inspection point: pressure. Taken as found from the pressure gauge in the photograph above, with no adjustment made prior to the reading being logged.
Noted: 0.3 MPa
